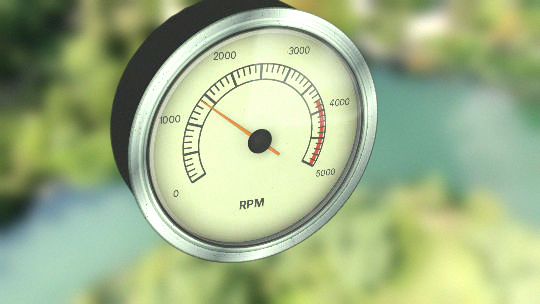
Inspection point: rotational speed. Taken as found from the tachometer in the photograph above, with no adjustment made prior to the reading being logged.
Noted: 1400 rpm
